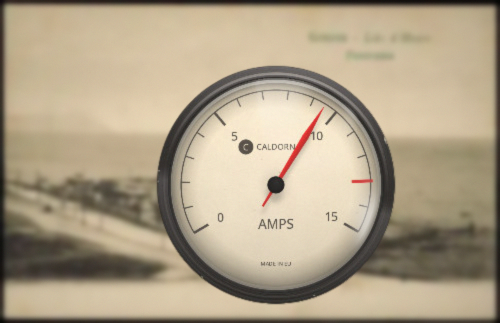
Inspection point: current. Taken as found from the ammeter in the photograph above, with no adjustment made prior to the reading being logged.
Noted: 9.5 A
